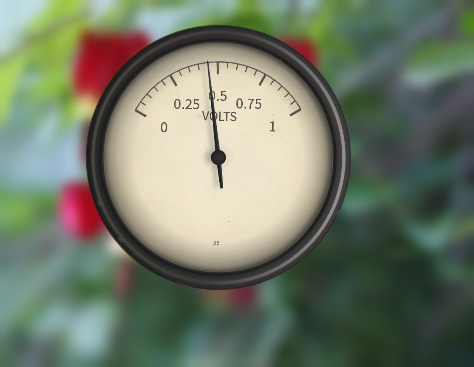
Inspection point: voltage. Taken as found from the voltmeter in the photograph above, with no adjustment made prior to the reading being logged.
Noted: 0.45 V
